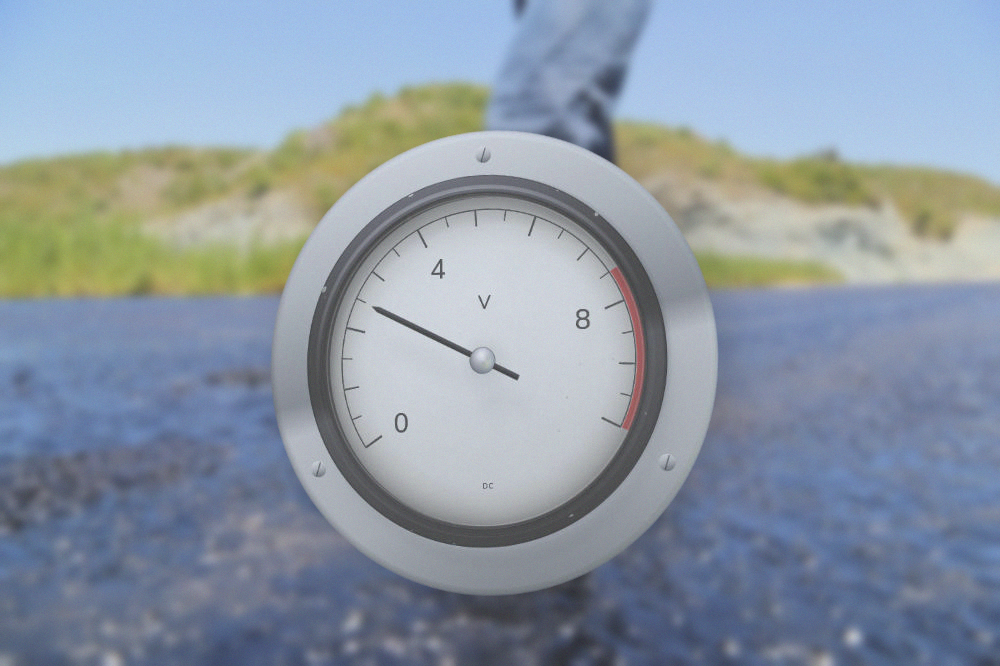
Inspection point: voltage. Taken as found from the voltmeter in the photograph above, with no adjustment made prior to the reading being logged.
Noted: 2.5 V
